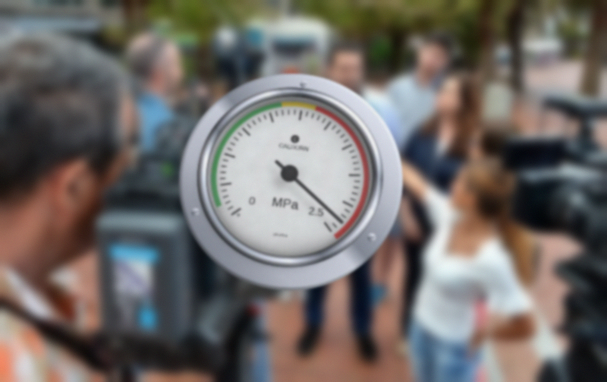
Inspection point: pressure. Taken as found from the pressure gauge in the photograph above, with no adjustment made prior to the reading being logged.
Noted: 2.4 MPa
